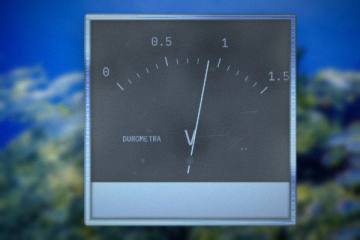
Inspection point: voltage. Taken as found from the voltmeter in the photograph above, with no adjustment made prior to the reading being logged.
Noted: 0.9 V
